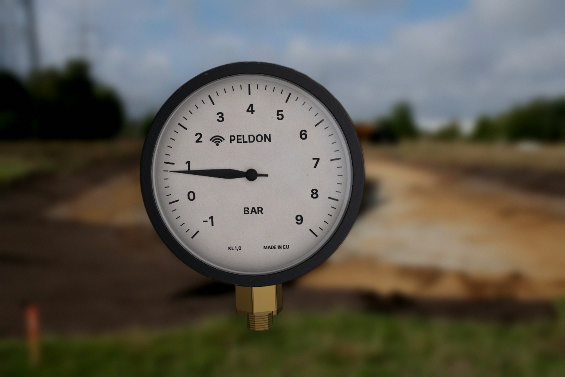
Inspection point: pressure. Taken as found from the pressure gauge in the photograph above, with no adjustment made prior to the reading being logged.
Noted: 0.8 bar
